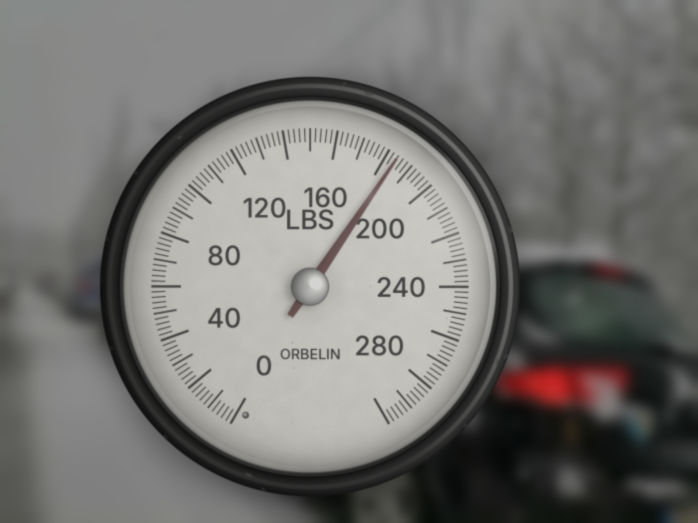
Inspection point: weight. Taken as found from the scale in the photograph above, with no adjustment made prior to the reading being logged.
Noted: 184 lb
